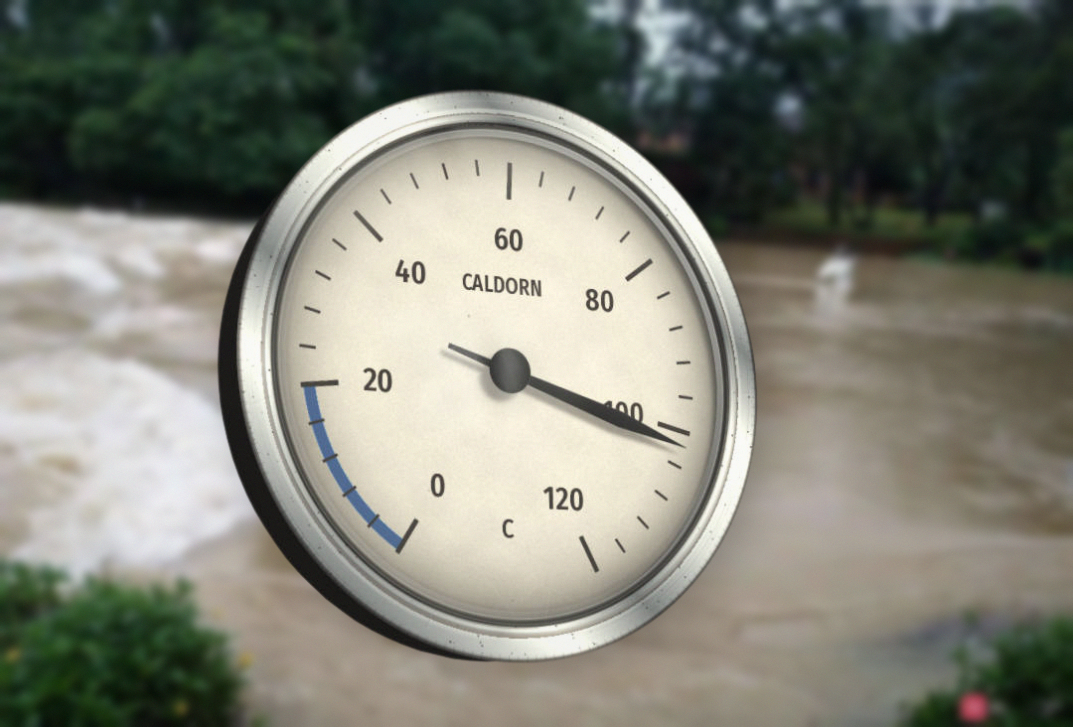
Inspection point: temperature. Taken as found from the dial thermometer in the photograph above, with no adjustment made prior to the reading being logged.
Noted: 102 °C
